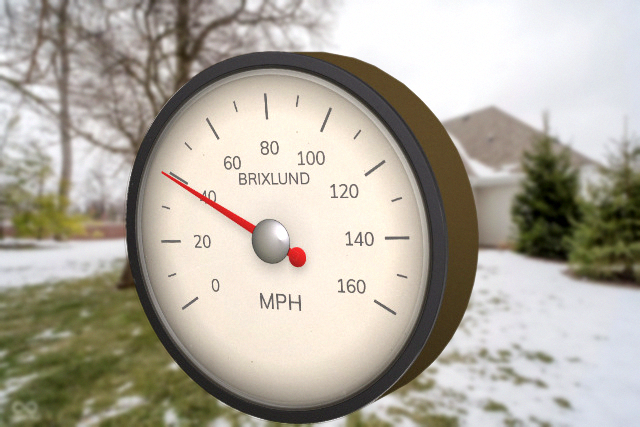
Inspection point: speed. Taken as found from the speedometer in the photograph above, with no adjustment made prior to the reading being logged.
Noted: 40 mph
